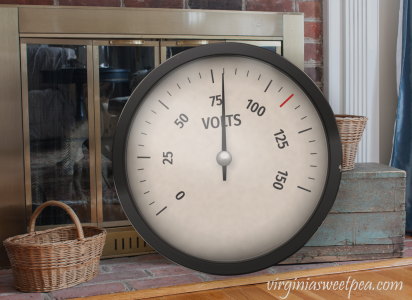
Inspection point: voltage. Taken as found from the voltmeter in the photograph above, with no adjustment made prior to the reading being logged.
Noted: 80 V
